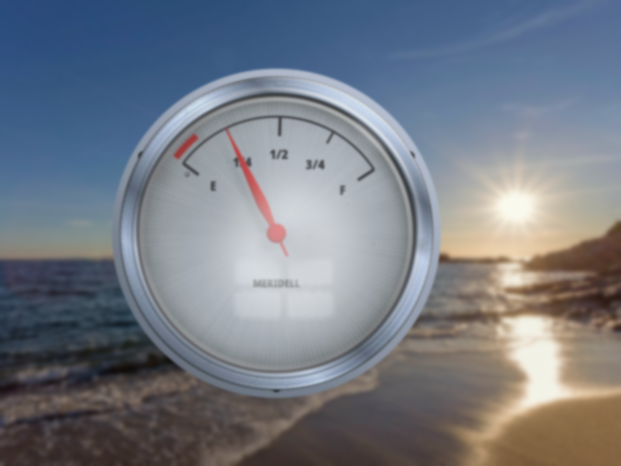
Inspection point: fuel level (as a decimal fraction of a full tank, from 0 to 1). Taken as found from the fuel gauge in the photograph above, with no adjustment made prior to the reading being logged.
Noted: 0.25
